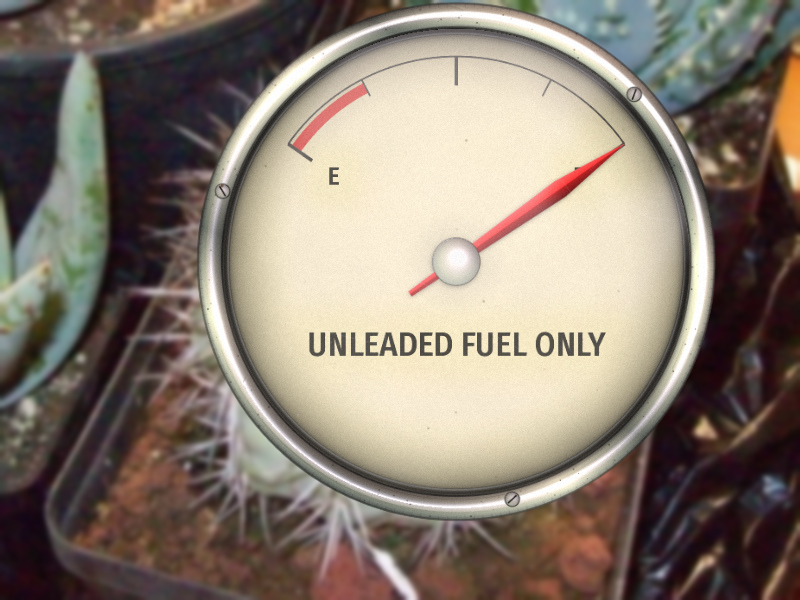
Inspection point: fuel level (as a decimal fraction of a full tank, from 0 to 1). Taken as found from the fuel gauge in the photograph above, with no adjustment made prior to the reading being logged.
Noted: 1
